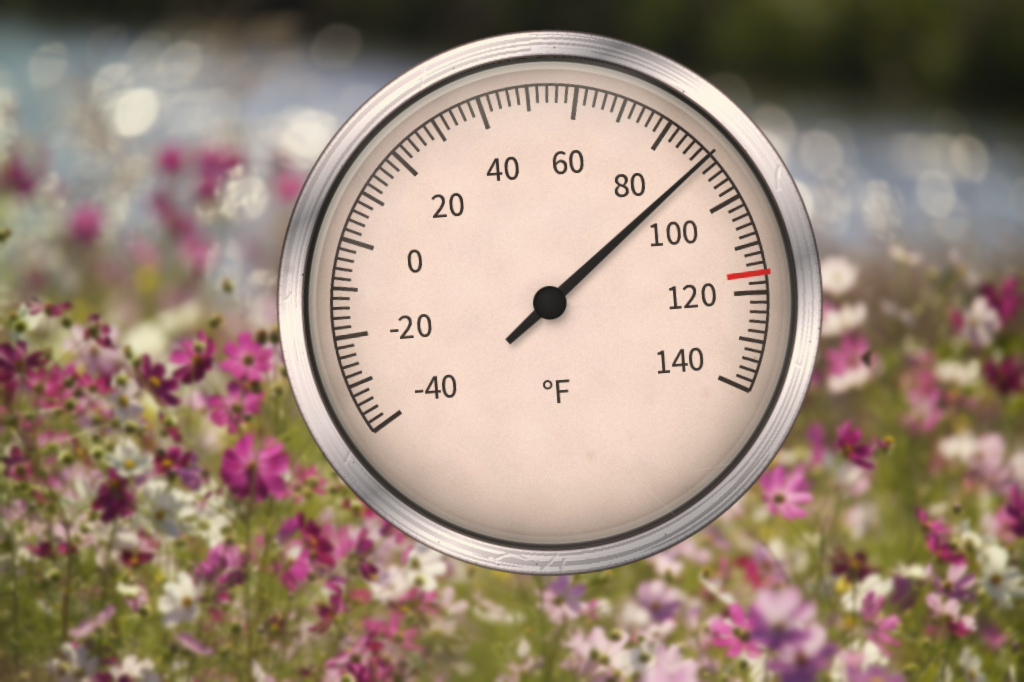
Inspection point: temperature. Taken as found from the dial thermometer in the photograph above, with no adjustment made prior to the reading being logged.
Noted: 90 °F
